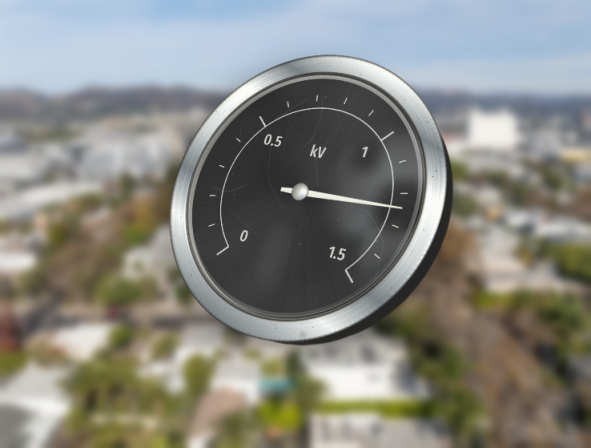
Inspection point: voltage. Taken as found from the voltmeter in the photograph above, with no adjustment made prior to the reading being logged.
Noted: 1.25 kV
